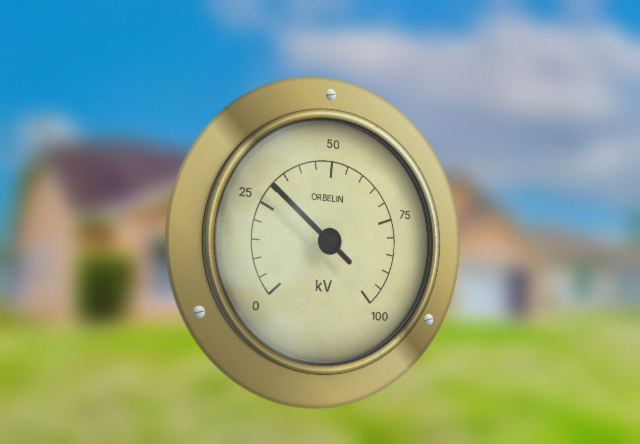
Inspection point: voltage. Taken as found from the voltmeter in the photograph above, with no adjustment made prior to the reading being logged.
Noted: 30 kV
